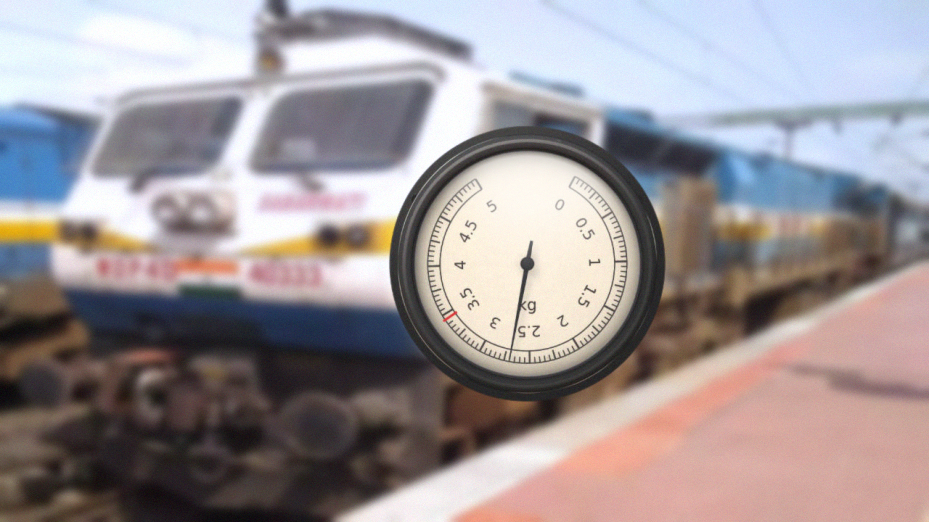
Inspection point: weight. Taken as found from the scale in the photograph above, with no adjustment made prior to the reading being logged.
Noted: 2.7 kg
